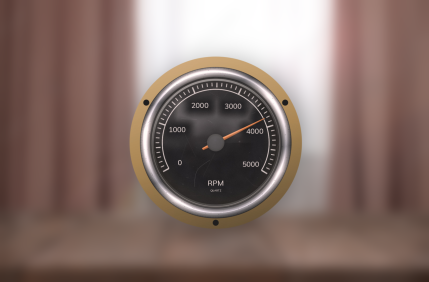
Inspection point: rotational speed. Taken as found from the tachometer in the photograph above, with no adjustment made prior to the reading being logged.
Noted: 3800 rpm
